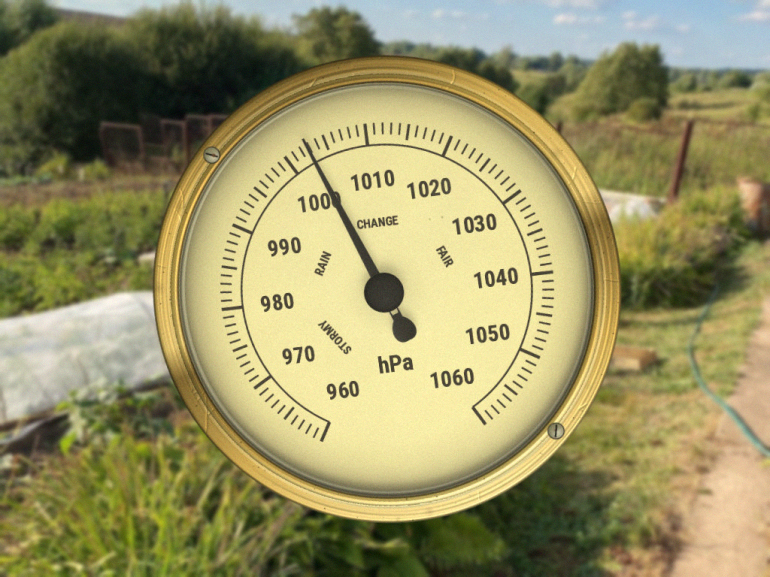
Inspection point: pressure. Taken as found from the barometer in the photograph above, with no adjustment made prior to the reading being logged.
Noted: 1003 hPa
